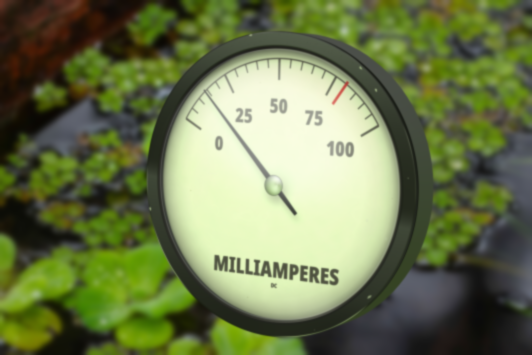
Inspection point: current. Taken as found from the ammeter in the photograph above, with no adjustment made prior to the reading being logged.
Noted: 15 mA
